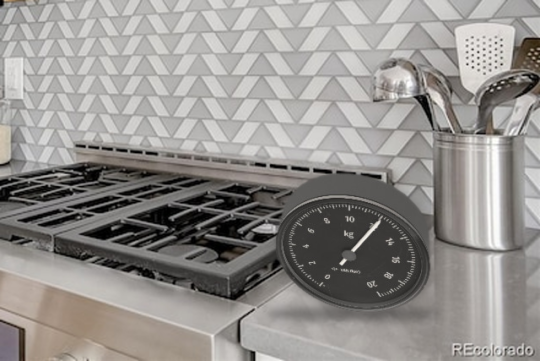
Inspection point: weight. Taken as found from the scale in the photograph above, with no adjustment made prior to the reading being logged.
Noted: 12 kg
